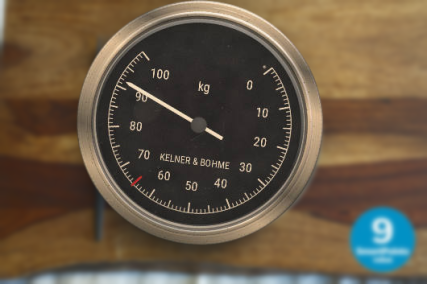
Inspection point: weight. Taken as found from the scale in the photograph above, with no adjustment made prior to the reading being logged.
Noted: 92 kg
